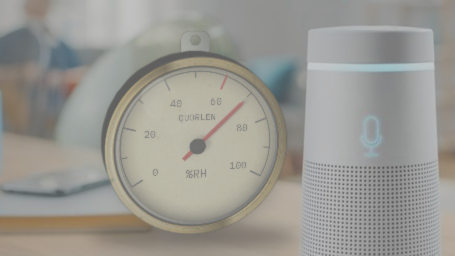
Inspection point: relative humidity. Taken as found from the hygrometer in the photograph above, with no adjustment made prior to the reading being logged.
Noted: 70 %
